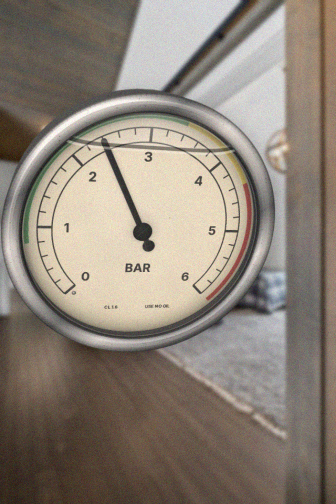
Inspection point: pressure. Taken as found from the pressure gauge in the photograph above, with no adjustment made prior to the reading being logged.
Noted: 2.4 bar
